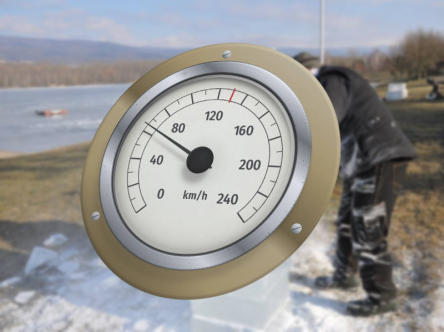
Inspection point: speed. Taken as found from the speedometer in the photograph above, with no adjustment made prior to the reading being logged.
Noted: 65 km/h
